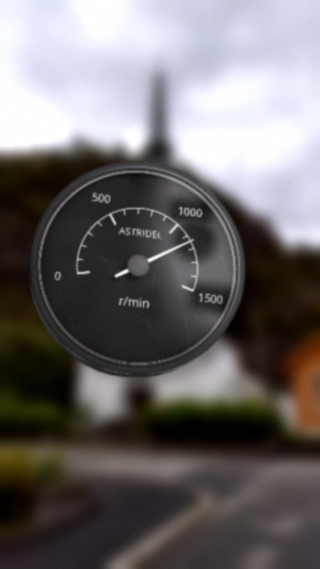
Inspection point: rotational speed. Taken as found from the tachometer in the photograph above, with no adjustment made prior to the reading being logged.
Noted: 1150 rpm
